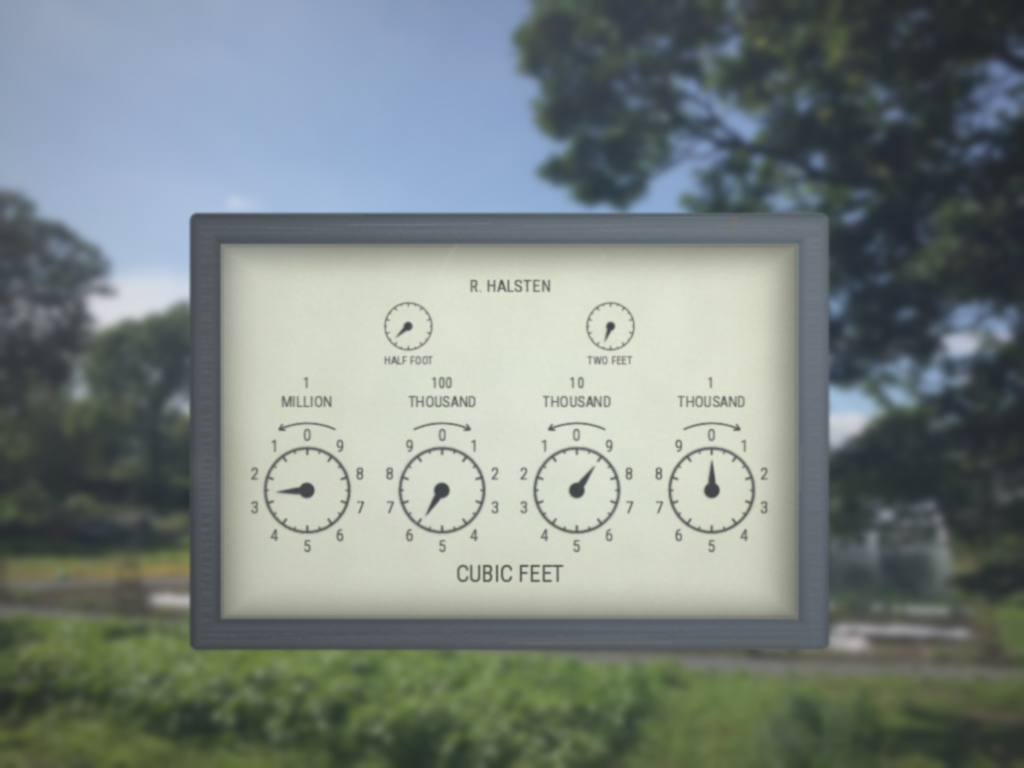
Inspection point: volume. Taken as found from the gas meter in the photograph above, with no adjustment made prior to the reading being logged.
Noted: 259000 ft³
